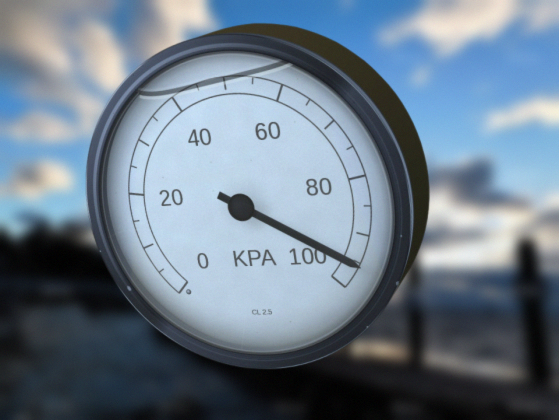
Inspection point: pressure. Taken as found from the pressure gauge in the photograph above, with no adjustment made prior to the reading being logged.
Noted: 95 kPa
